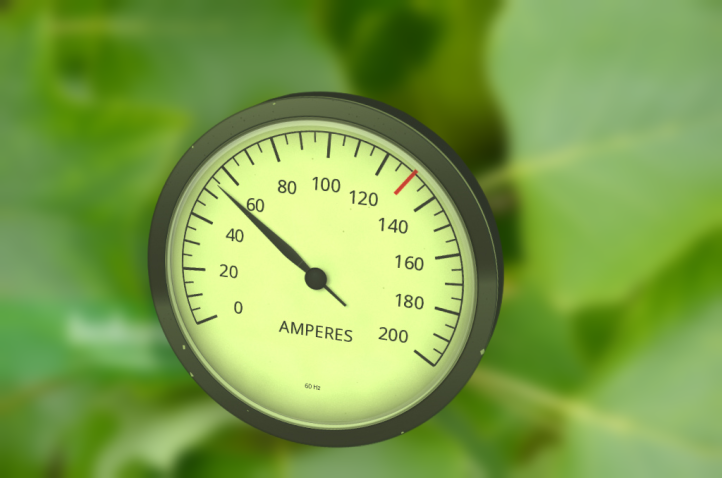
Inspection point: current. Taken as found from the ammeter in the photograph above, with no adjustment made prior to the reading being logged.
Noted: 55 A
